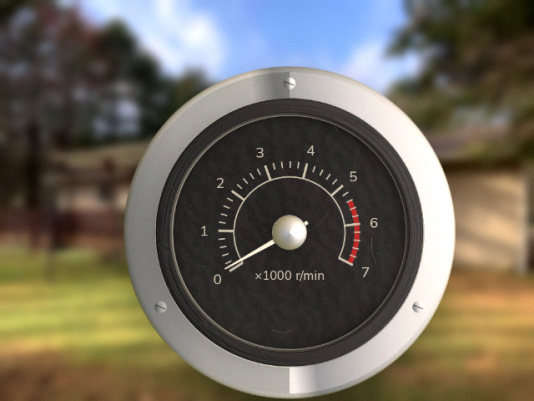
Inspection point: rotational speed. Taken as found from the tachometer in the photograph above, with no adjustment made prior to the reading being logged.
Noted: 100 rpm
